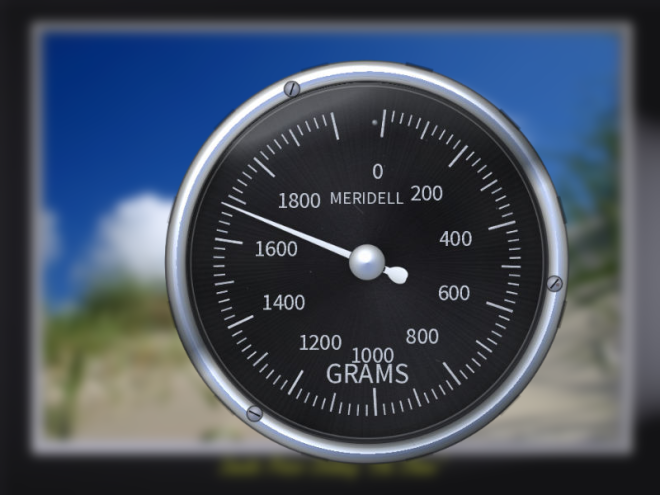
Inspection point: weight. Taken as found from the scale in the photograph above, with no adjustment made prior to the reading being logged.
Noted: 1680 g
